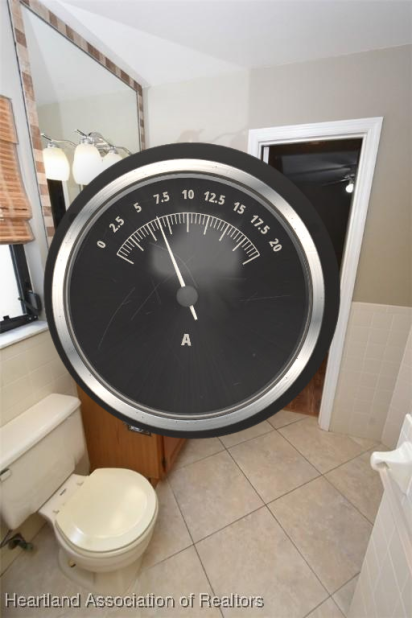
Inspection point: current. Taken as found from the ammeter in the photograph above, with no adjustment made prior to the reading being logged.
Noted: 6.5 A
